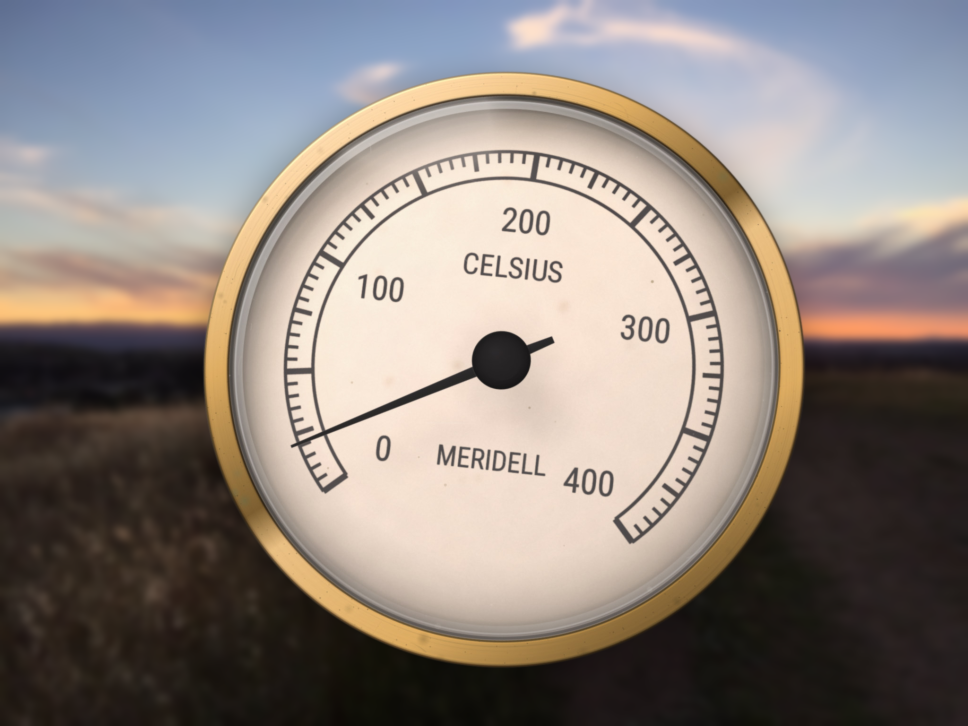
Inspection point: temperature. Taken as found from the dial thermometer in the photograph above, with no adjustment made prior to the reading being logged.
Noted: 20 °C
